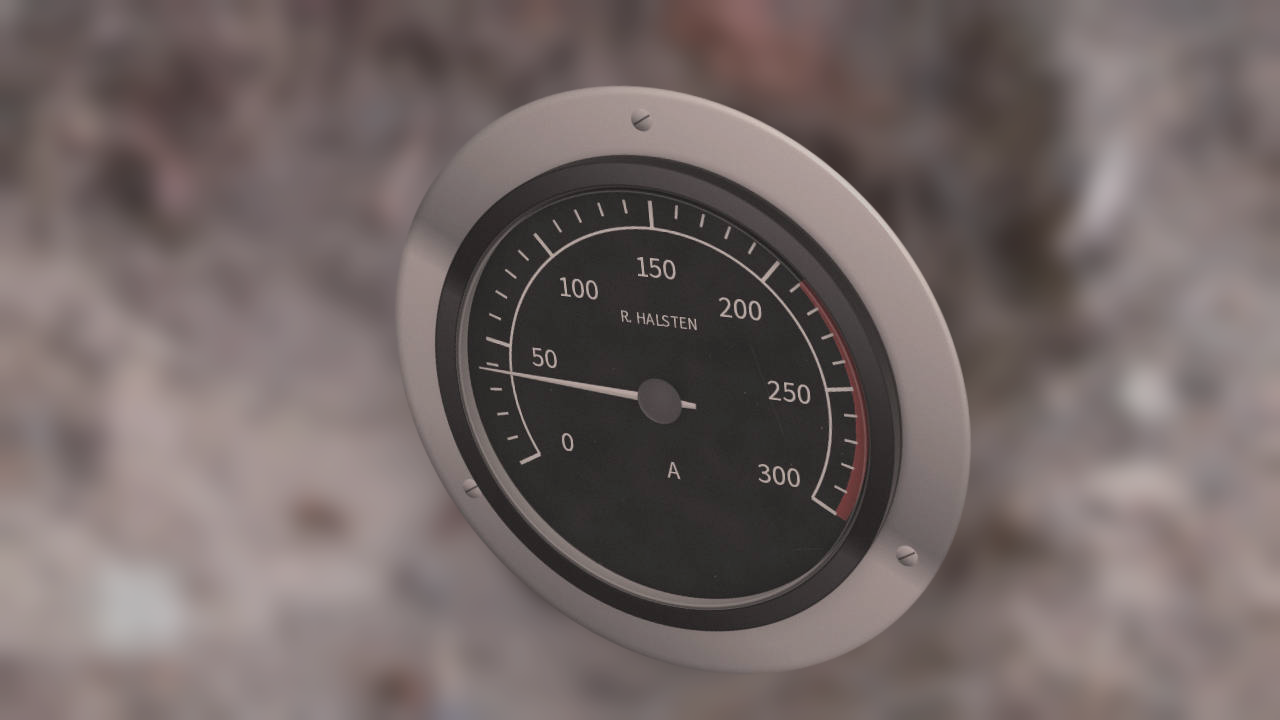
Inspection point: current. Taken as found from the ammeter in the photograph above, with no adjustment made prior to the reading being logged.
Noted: 40 A
